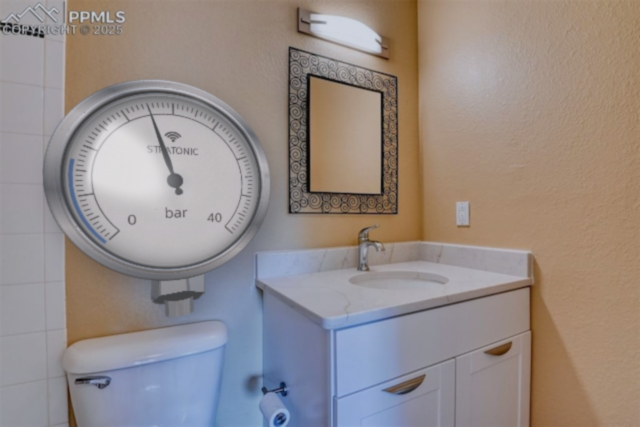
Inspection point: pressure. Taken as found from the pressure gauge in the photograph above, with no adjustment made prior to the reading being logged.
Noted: 17.5 bar
